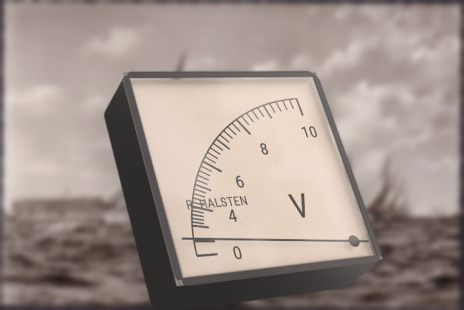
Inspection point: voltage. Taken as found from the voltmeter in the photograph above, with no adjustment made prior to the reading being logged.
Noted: 2 V
